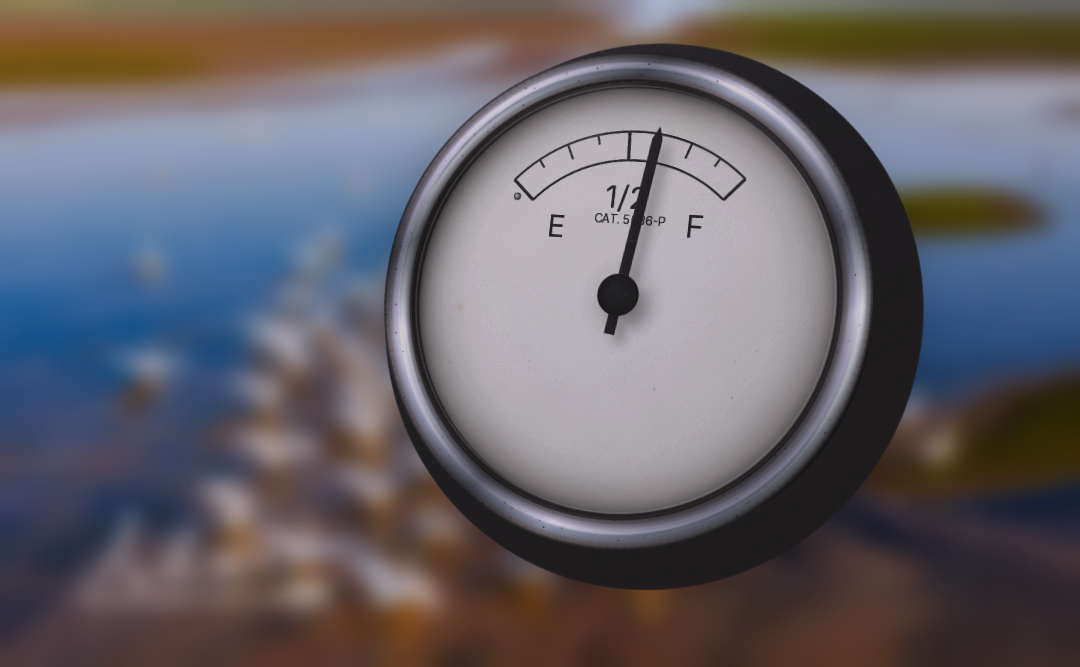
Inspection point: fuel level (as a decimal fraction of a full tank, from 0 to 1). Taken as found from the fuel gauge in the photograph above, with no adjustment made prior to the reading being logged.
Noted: 0.625
